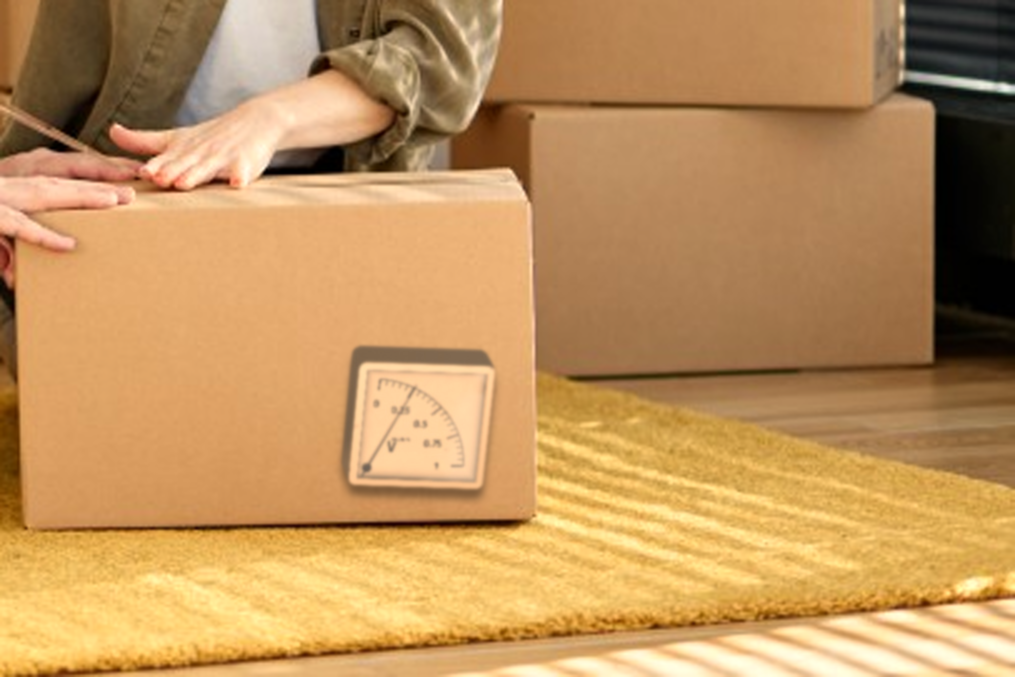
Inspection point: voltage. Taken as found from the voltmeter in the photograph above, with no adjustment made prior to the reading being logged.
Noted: 0.25 V
